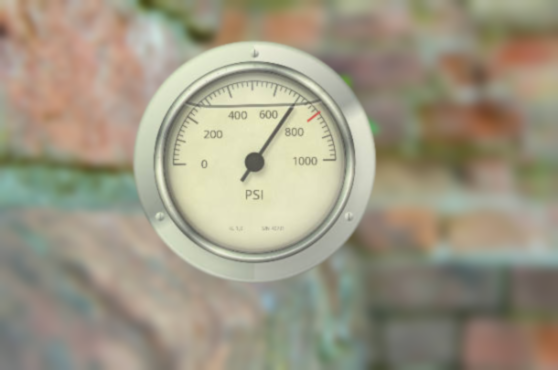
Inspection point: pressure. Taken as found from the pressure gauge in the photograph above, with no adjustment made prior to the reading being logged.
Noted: 700 psi
